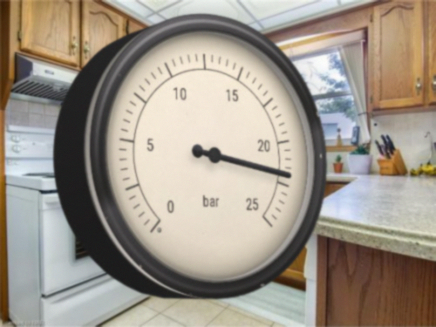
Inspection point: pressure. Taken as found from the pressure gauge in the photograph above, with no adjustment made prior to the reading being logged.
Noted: 22 bar
